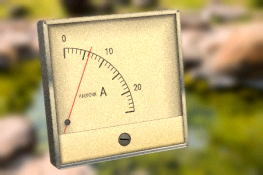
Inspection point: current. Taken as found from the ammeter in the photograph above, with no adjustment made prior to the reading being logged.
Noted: 6 A
